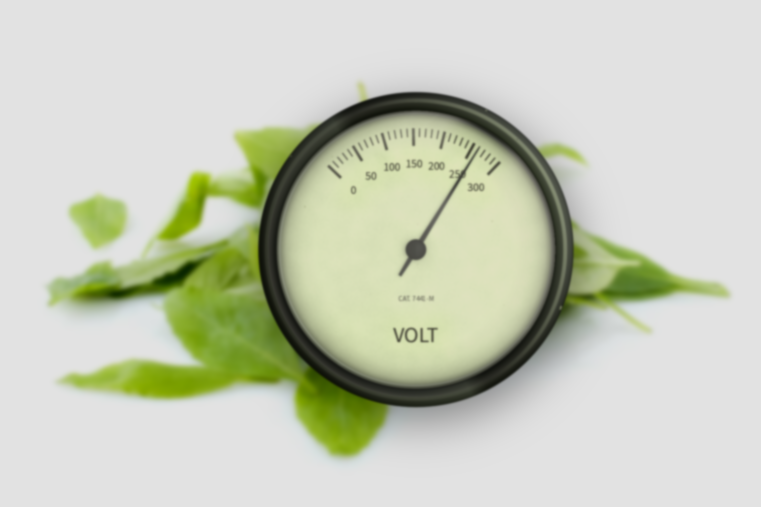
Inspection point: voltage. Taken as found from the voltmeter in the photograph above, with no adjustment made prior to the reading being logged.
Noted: 260 V
